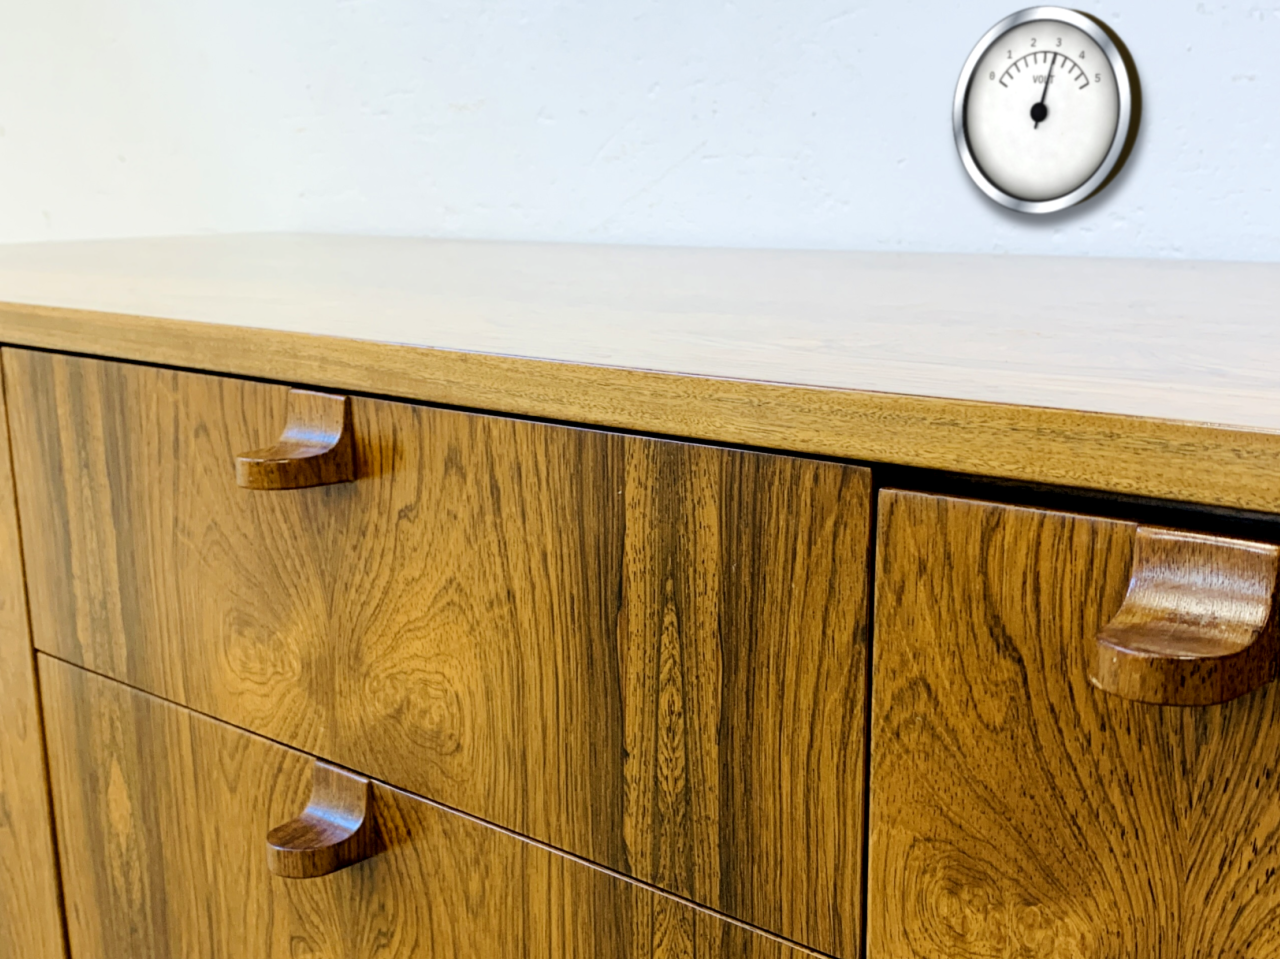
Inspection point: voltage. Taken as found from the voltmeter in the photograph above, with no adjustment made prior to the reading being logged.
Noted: 3 V
